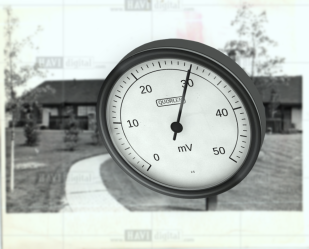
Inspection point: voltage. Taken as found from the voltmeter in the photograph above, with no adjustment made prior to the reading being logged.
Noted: 30 mV
